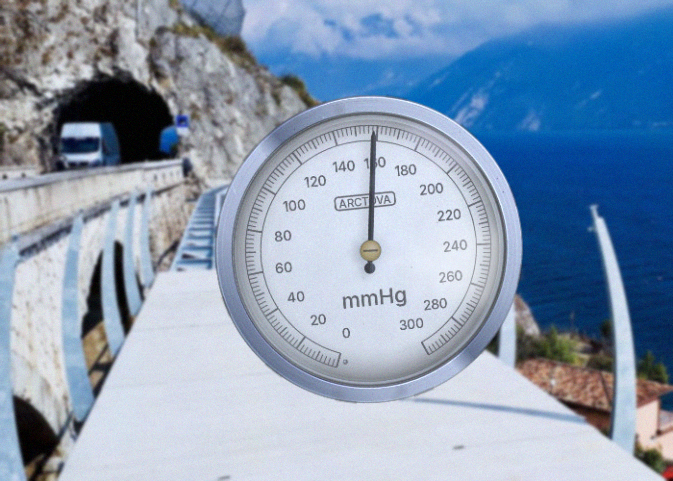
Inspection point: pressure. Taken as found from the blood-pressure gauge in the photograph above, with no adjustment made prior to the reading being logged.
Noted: 158 mmHg
